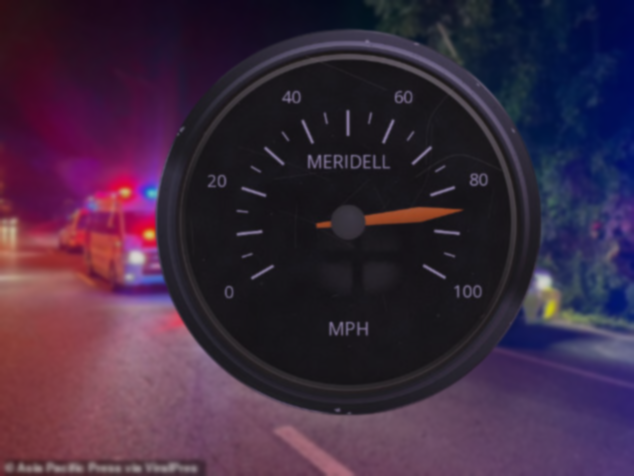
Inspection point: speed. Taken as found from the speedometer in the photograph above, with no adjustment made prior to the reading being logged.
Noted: 85 mph
